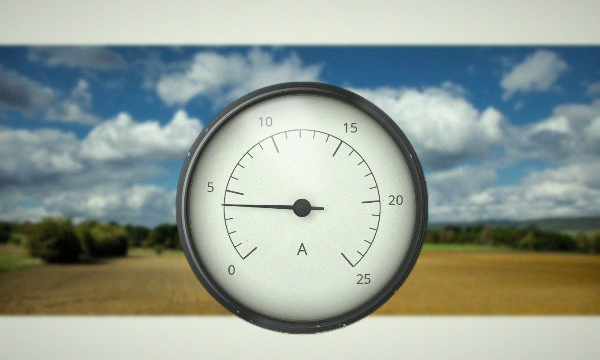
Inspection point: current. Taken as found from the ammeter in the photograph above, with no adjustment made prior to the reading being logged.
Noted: 4 A
